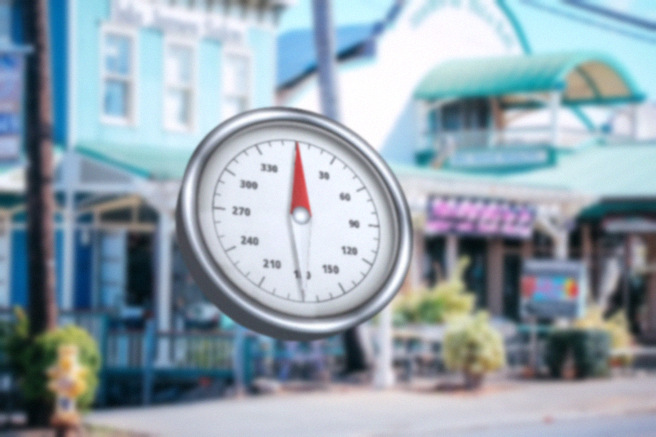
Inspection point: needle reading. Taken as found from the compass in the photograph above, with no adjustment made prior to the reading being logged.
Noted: 0 °
